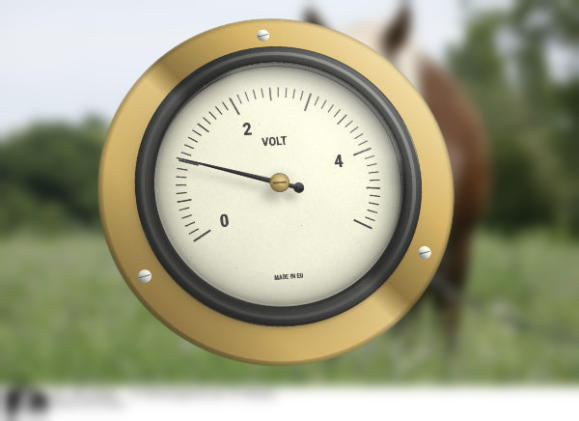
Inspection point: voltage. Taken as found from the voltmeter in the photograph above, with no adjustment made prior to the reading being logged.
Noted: 1 V
